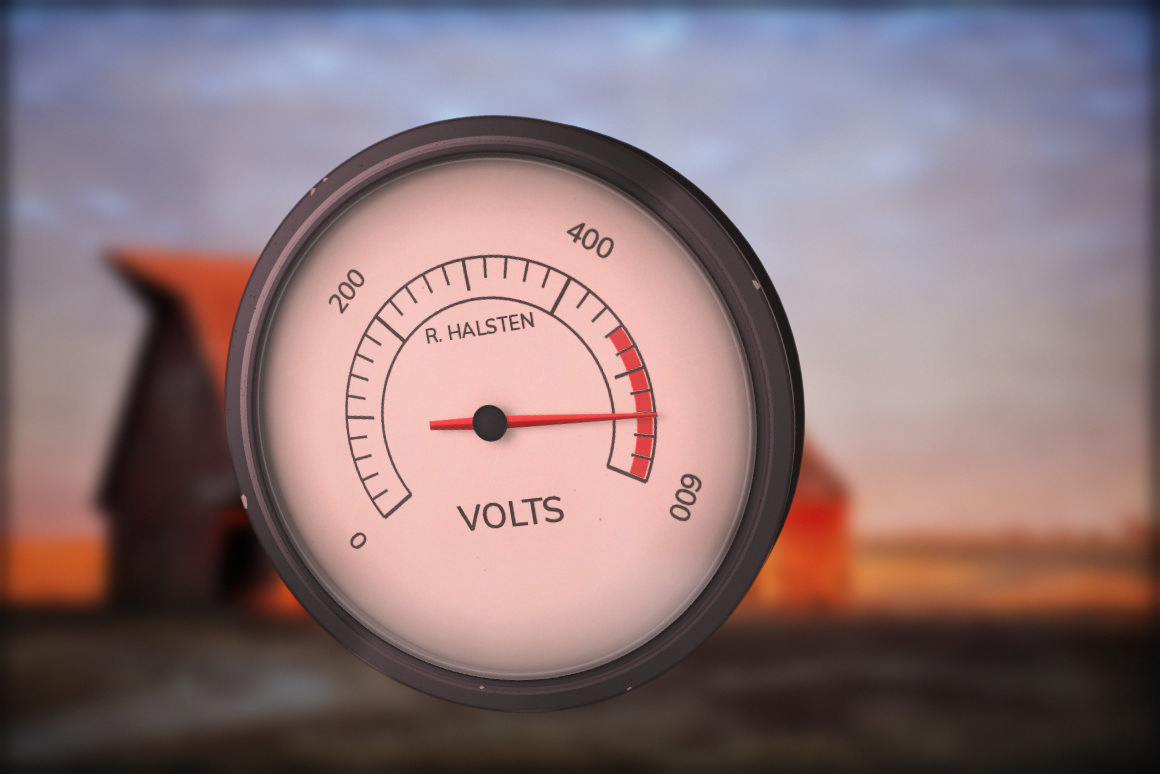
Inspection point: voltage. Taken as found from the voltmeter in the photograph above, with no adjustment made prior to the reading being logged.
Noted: 540 V
